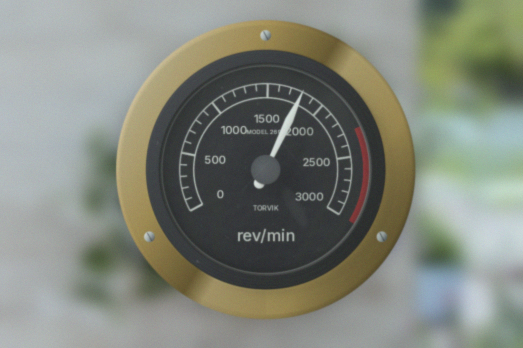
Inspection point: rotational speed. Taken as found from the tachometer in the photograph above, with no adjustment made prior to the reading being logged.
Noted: 1800 rpm
